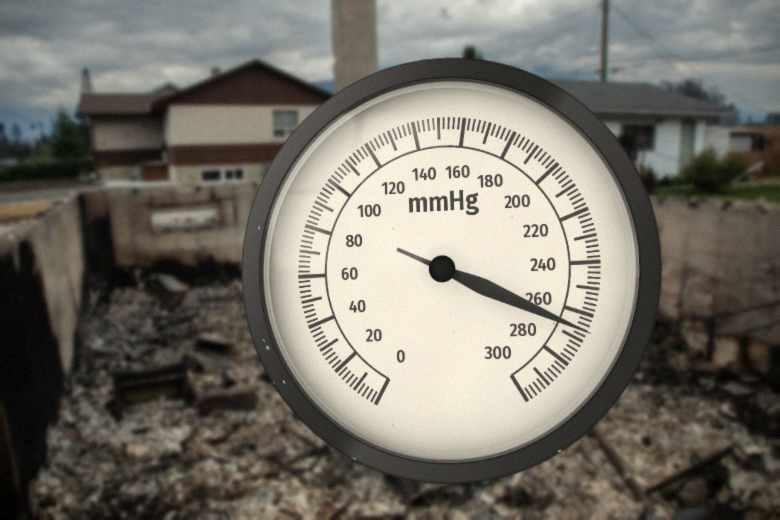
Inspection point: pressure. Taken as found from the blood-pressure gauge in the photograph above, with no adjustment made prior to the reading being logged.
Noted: 266 mmHg
